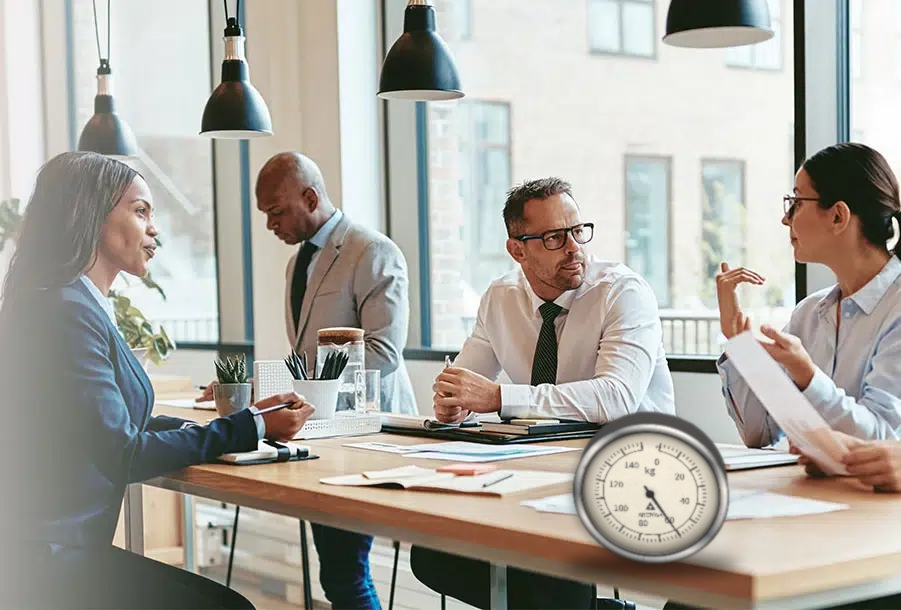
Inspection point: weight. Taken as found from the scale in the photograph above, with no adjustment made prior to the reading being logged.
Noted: 60 kg
